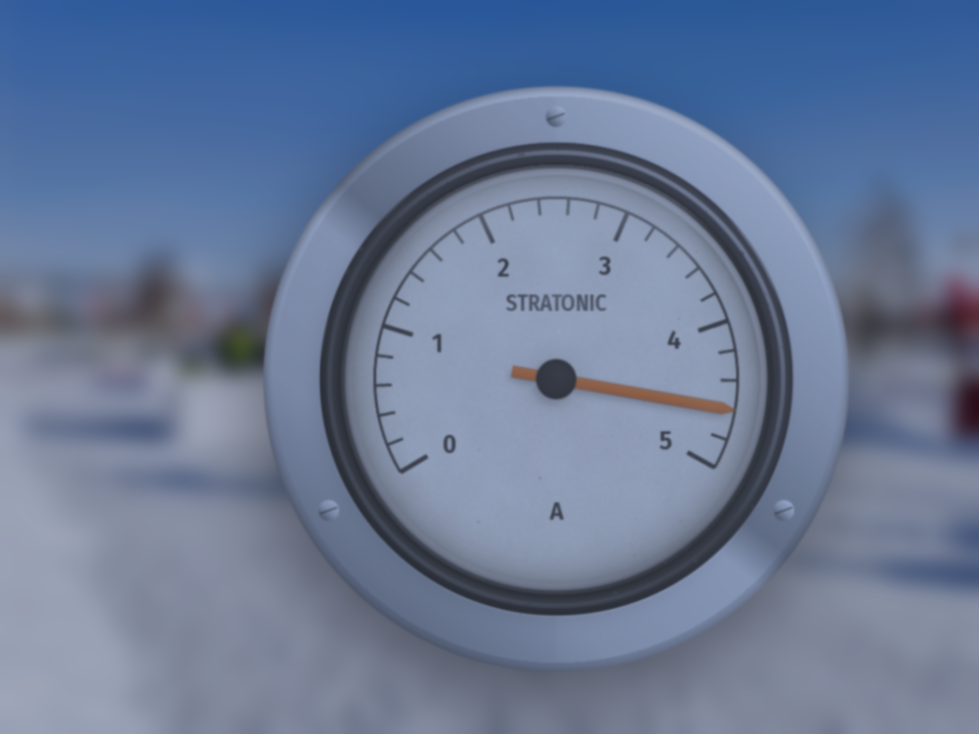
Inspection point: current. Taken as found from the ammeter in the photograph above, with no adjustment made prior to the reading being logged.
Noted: 4.6 A
